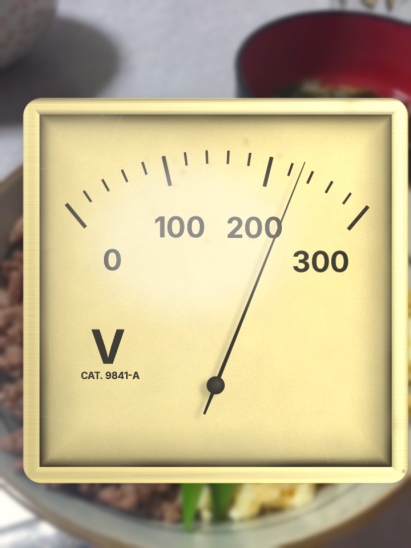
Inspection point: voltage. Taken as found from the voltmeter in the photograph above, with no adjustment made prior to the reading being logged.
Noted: 230 V
